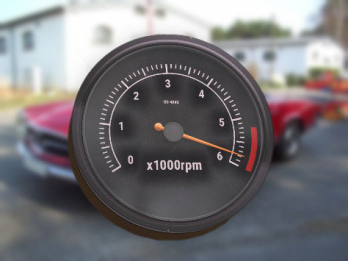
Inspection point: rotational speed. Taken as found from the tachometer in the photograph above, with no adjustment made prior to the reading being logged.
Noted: 5800 rpm
